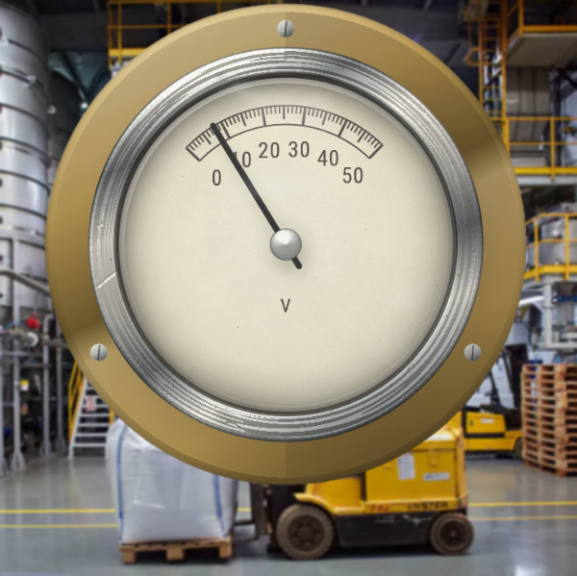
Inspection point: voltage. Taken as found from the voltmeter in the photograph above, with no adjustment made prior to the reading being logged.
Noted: 8 V
